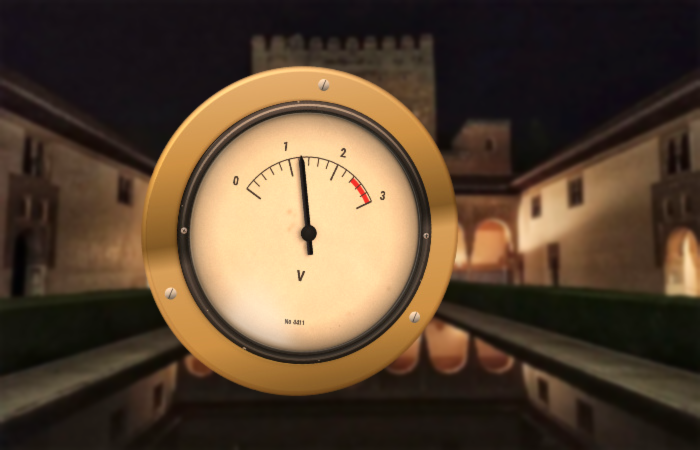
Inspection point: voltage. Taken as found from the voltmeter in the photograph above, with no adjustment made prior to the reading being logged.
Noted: 1.2 V
